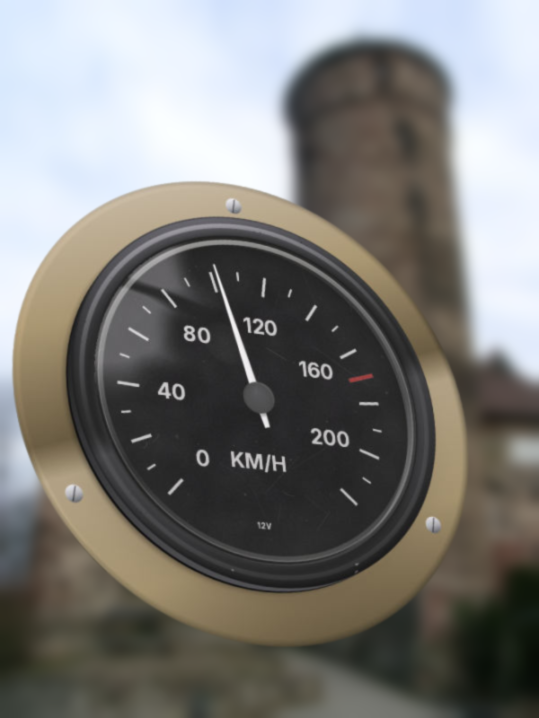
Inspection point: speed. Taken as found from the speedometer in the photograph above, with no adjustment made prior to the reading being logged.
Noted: 100 km/h
